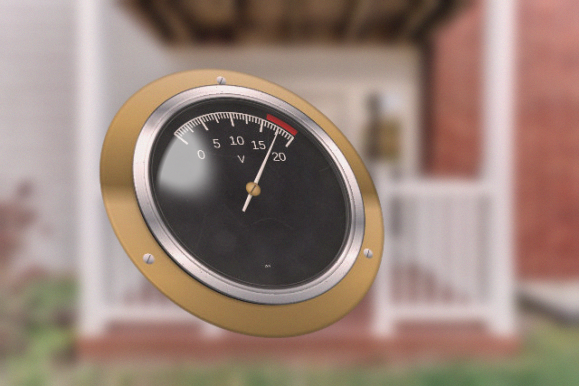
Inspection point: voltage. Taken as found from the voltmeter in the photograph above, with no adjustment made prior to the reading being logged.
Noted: 17.5 V
